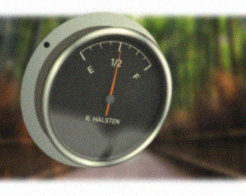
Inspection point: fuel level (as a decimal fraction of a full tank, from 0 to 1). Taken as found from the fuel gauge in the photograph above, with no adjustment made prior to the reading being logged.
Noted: 0.5
